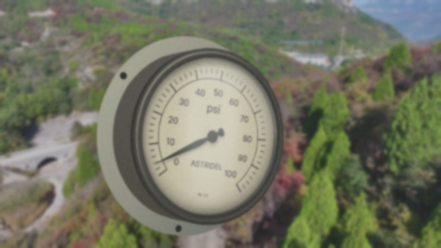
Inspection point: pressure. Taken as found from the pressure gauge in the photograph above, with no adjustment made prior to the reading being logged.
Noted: 4 psi
